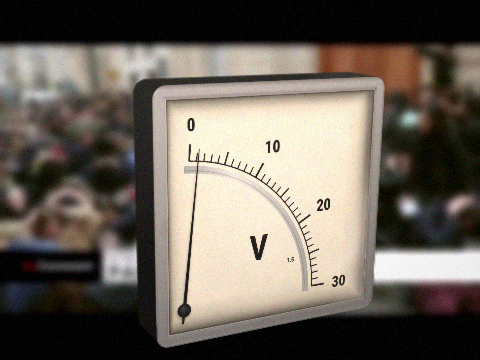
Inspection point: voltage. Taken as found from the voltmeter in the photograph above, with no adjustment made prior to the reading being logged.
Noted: 1 V
